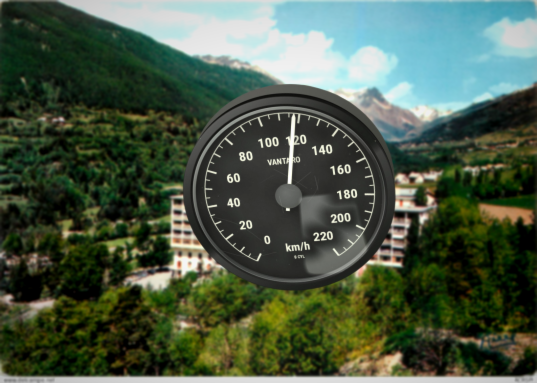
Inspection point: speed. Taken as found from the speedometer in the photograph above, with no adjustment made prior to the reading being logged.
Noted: 117.5 km/h
